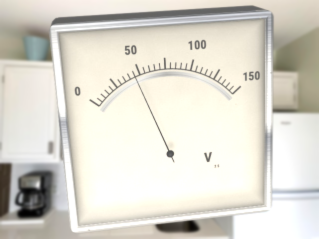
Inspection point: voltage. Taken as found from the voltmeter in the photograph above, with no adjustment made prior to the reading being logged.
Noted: 45 V
